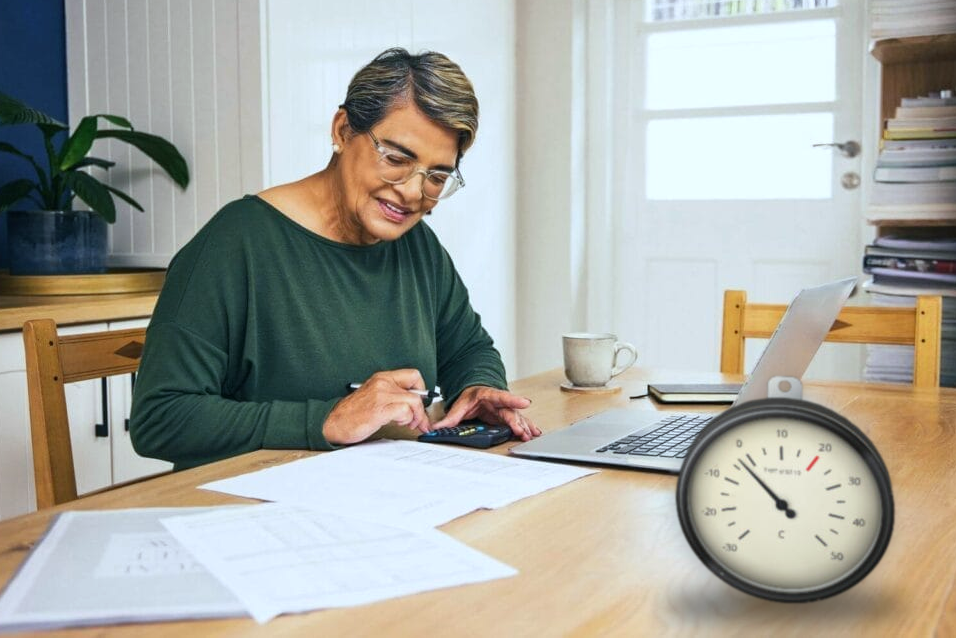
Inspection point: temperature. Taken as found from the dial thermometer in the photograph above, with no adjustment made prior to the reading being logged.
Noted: -2.5 °C
